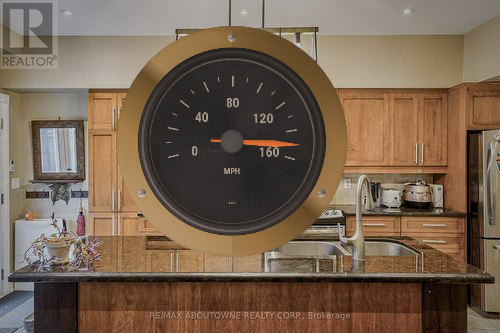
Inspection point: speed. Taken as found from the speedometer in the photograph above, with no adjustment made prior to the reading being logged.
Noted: 150 mph
